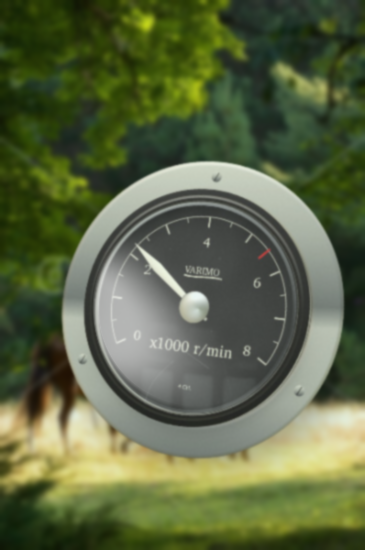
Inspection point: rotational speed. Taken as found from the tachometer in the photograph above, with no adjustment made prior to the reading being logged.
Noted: 2250 rpm
